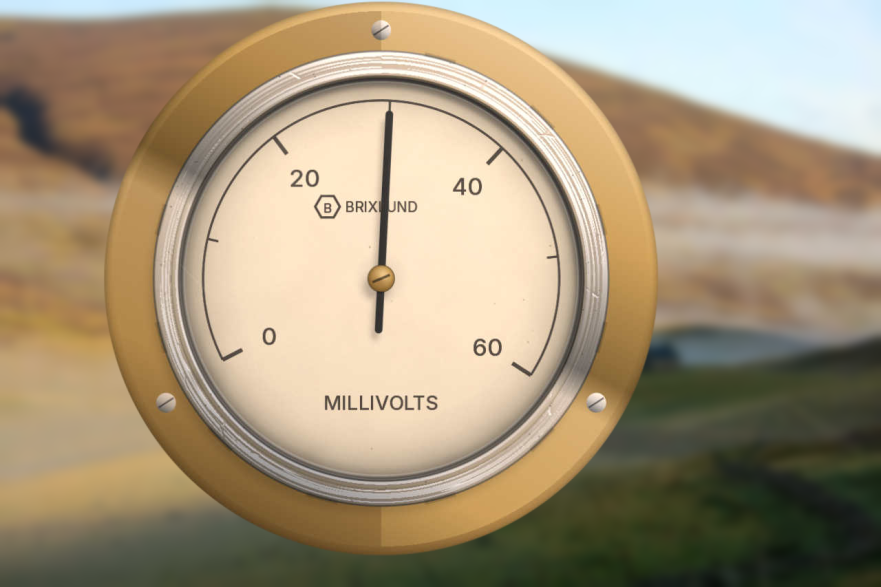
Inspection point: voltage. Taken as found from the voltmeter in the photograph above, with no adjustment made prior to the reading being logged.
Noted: 30 mV
